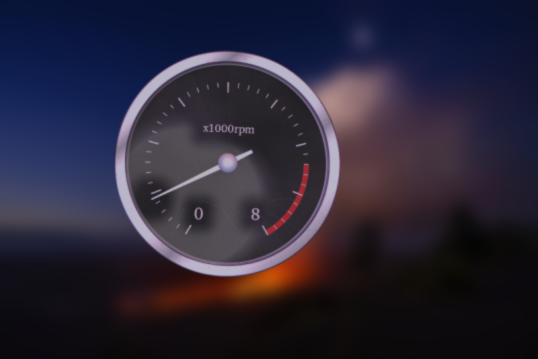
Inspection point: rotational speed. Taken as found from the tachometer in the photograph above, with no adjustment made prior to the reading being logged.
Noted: 900 rpm
